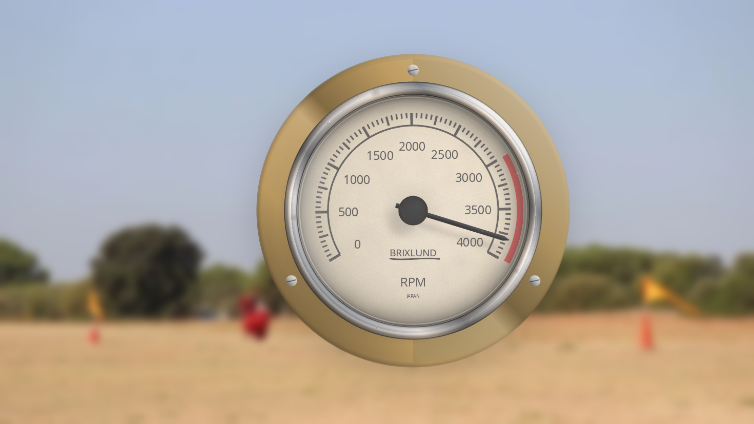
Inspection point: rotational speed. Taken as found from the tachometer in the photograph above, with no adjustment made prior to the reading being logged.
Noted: 3800 rpm
